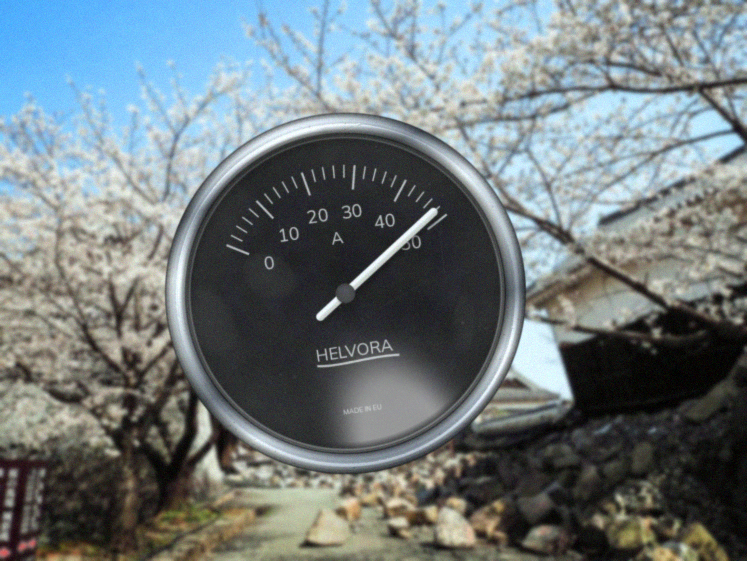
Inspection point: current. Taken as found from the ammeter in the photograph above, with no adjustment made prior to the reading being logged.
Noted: 48 A
